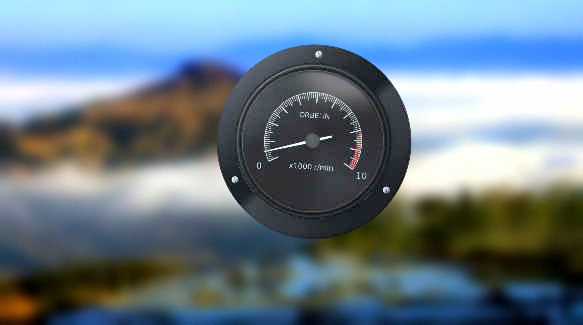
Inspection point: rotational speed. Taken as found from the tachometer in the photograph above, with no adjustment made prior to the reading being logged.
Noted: 500 rpm
